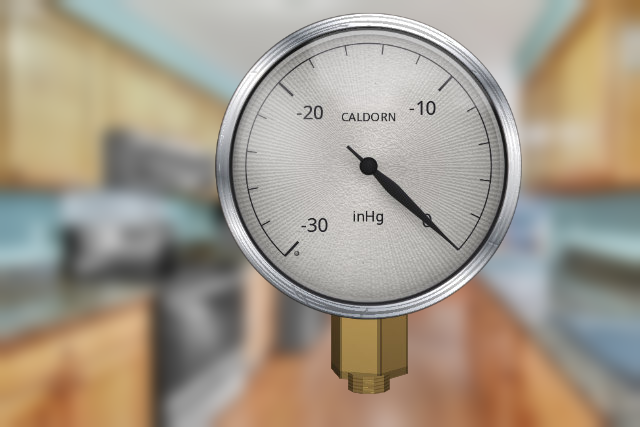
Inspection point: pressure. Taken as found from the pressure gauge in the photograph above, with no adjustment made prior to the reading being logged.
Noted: 0 inHg
